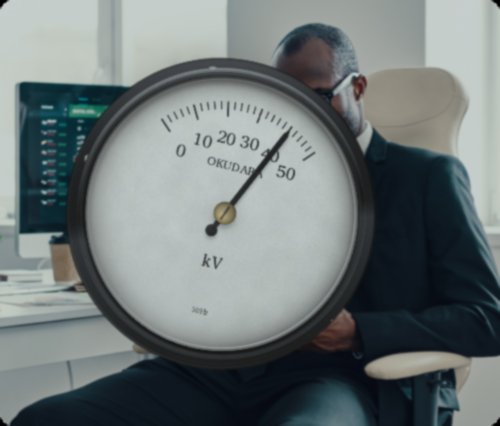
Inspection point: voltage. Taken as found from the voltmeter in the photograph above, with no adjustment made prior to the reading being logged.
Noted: 40 kV
